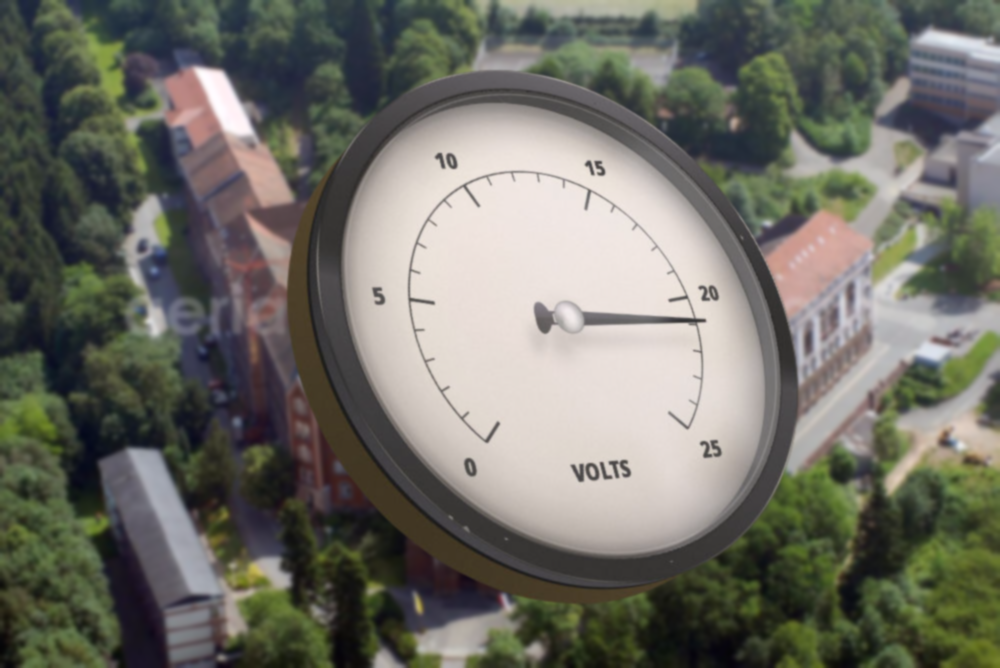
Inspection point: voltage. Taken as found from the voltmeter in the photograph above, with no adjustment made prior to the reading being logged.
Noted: 21 V
